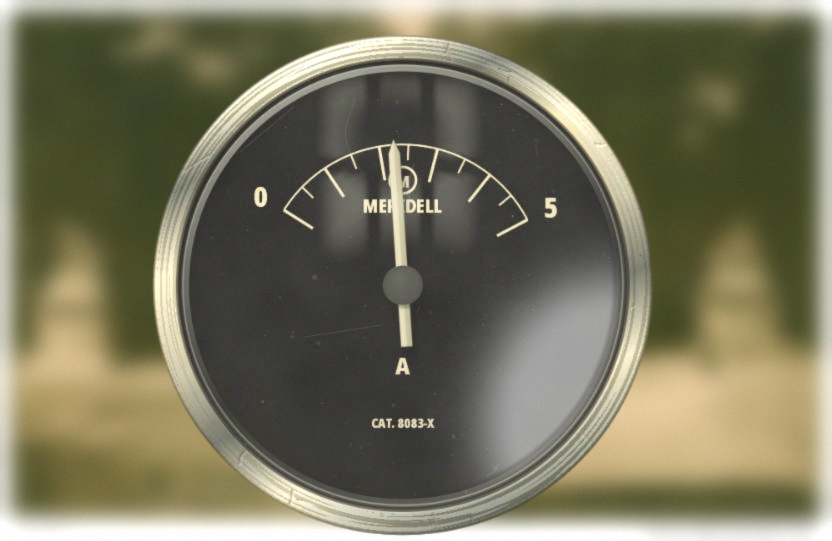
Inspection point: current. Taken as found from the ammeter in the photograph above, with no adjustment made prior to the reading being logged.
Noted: 2.25 A
